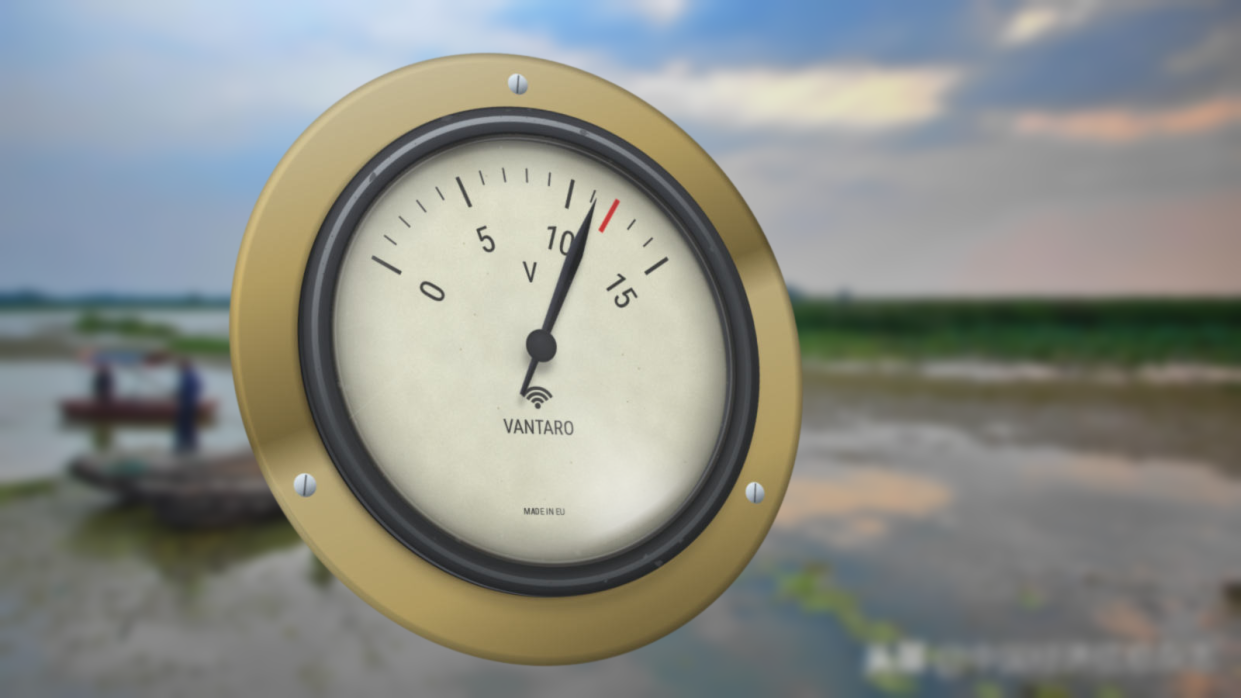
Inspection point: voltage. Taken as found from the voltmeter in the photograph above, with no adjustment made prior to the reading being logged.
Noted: 11 V
